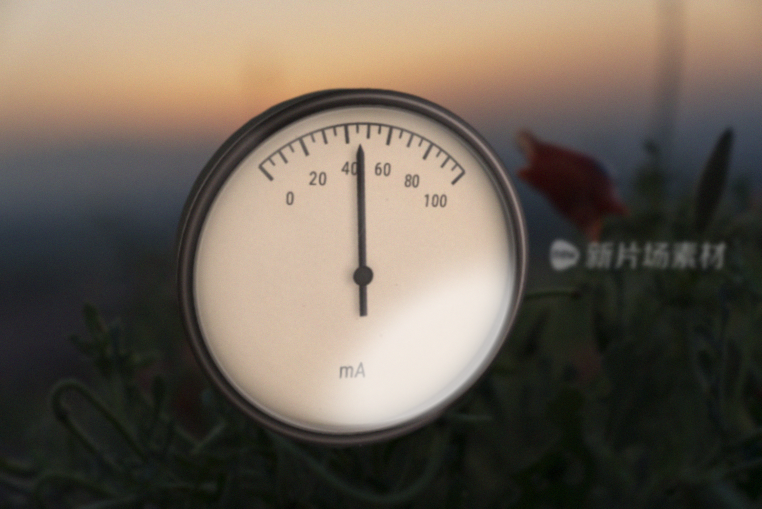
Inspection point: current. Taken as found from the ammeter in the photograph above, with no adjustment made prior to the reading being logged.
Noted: 45 mA
